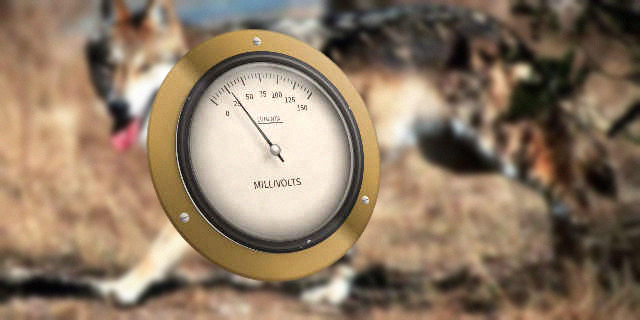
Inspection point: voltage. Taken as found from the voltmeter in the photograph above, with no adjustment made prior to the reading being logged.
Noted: 25 mV
